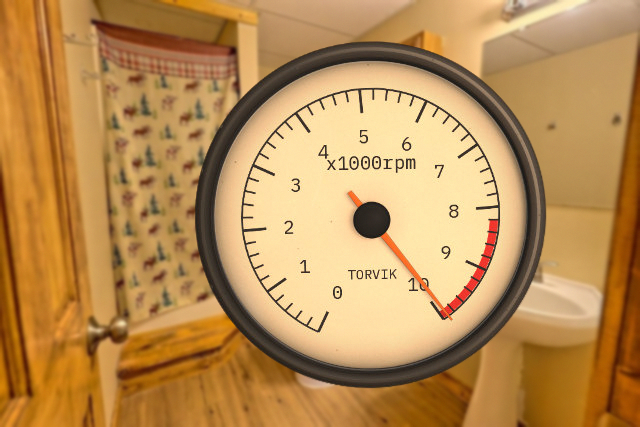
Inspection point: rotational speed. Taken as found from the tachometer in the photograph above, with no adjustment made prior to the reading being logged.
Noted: 9900 rpm
